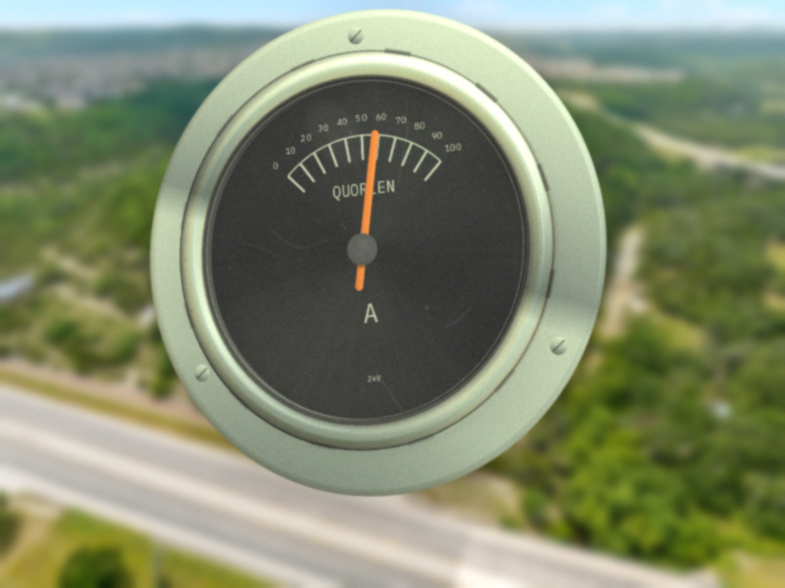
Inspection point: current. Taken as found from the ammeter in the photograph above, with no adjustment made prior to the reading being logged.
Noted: 60 A
